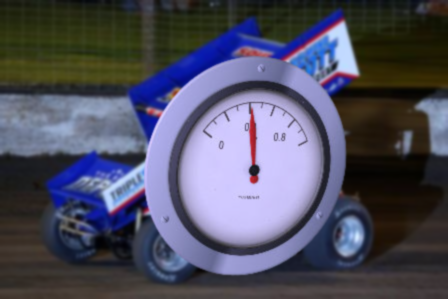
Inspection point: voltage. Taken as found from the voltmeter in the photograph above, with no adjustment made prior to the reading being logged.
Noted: 0.4 V
